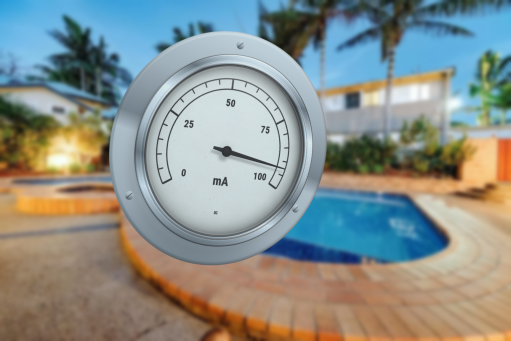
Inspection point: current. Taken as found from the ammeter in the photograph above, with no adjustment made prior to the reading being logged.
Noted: 92.5 mA
